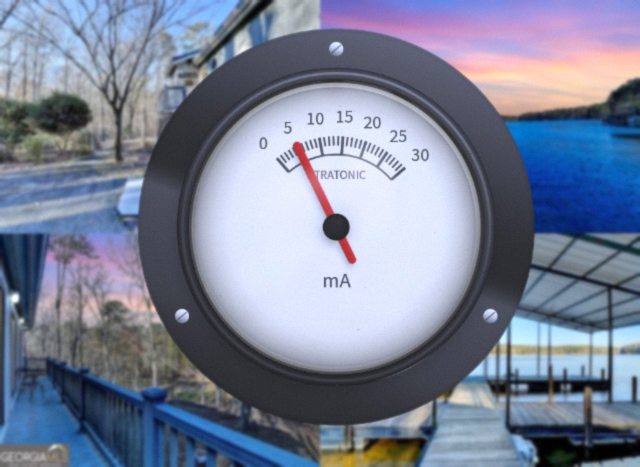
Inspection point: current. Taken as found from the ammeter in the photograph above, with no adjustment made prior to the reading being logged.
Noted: 5 mA
